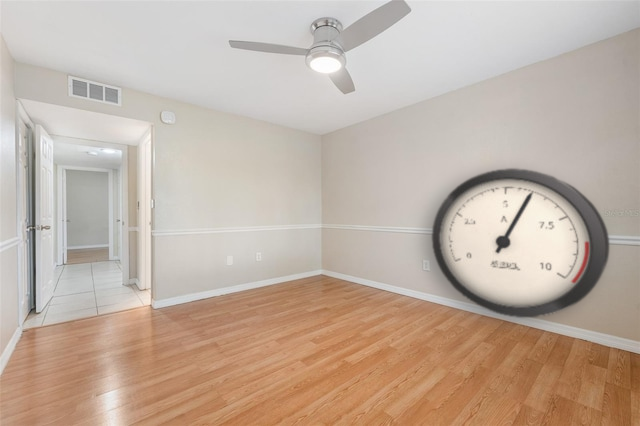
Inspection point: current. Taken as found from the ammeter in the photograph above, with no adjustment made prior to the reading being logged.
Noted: 6 A
